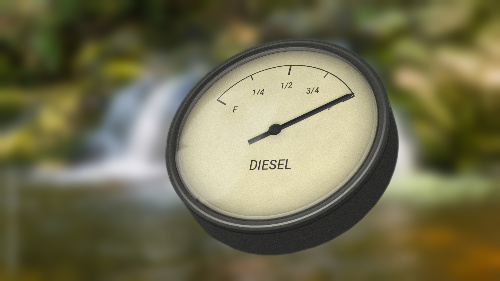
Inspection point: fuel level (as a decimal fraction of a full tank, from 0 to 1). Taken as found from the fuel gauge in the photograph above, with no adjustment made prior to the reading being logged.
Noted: 1
